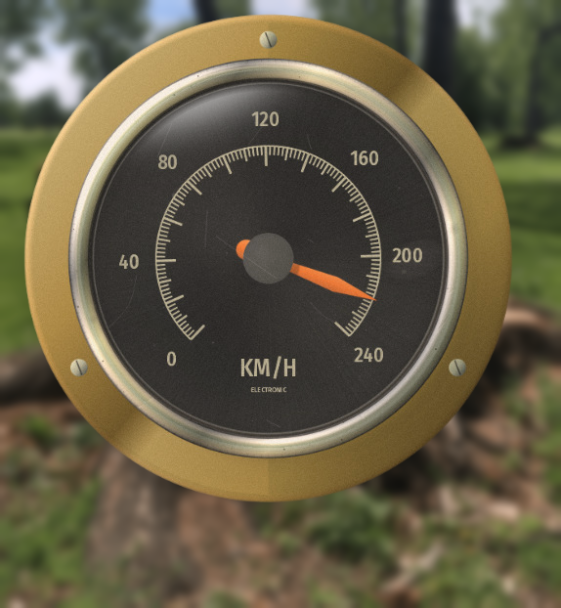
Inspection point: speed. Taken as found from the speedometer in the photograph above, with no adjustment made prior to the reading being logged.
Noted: 220 km/h
